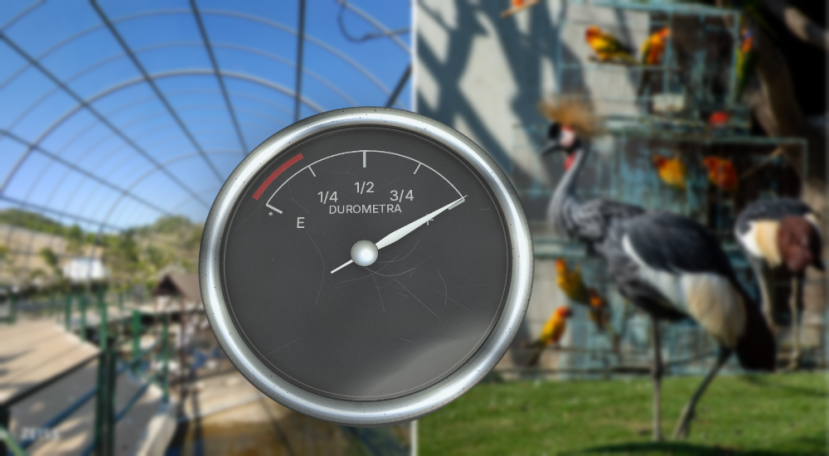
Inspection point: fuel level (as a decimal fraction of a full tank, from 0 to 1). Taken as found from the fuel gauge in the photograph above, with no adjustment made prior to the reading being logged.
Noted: 1
